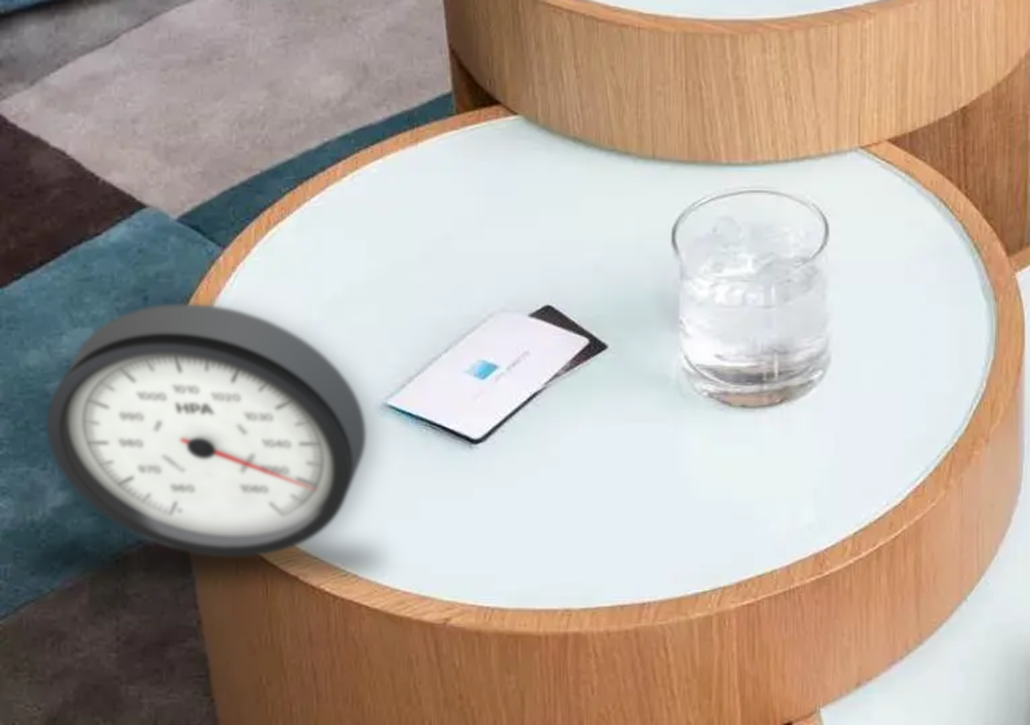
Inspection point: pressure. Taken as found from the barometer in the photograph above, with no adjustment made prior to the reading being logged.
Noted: 1050 hPa
